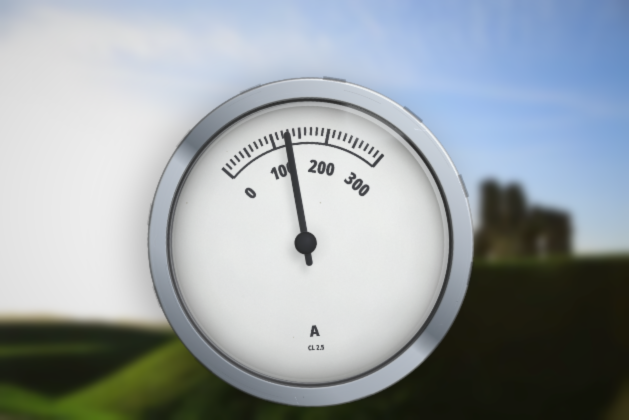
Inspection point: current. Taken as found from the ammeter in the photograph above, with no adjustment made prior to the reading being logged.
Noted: 130 A
